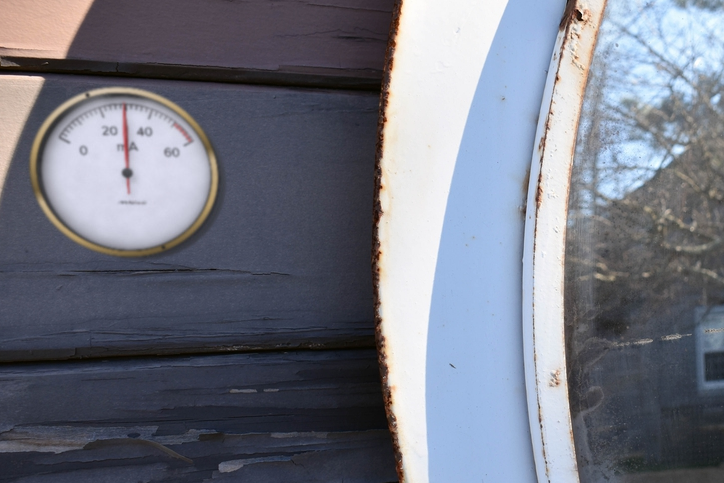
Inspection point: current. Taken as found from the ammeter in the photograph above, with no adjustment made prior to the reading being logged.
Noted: 30 mA
